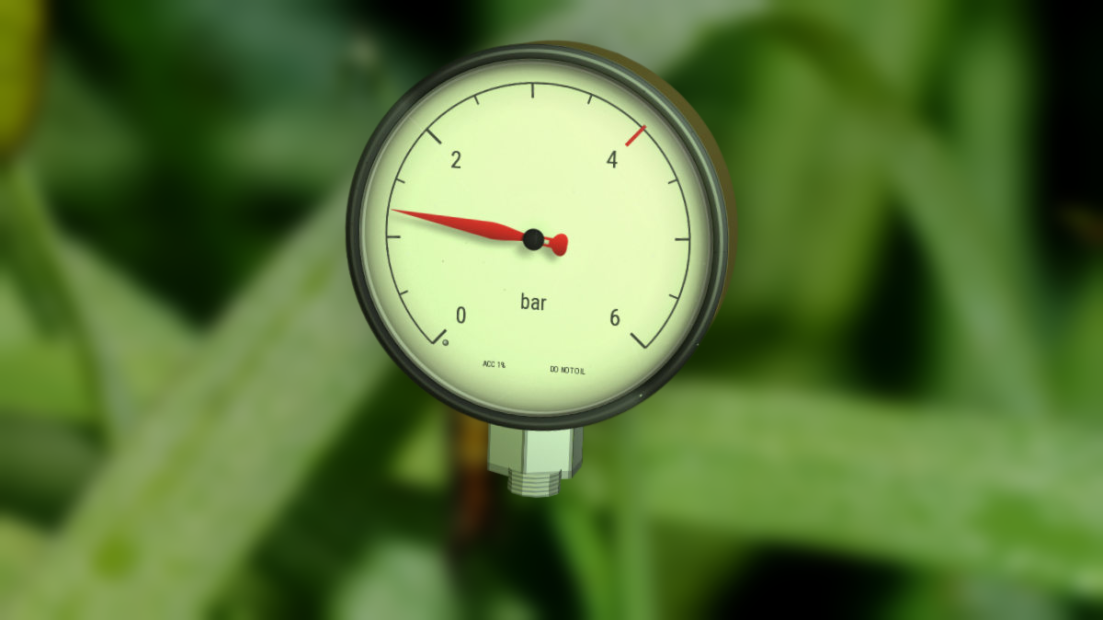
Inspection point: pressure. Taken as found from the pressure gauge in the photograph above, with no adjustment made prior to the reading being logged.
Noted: 1.25 bar
